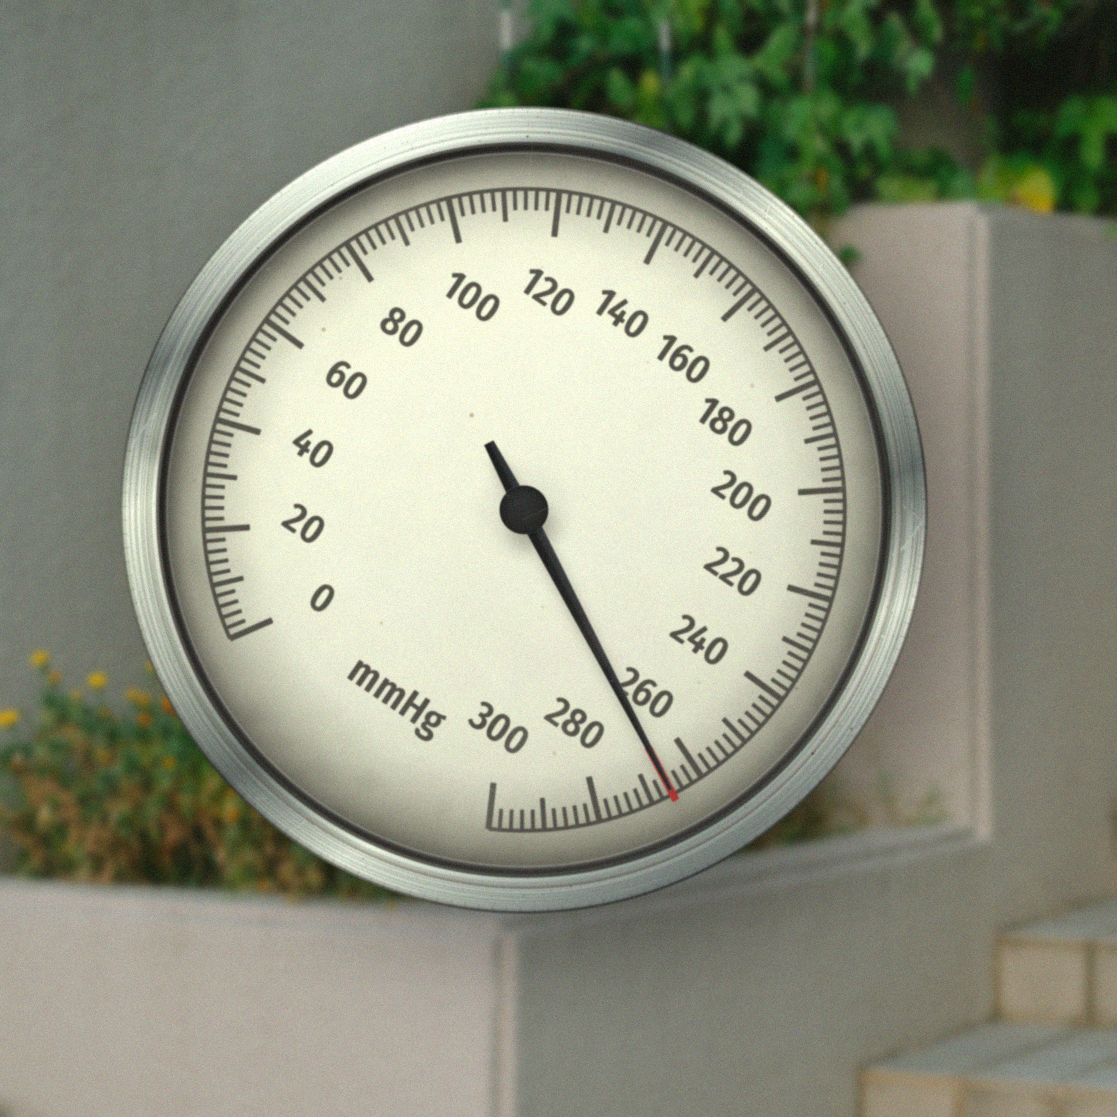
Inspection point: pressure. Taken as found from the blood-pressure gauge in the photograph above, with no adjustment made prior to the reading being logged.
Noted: 266 mmHg
